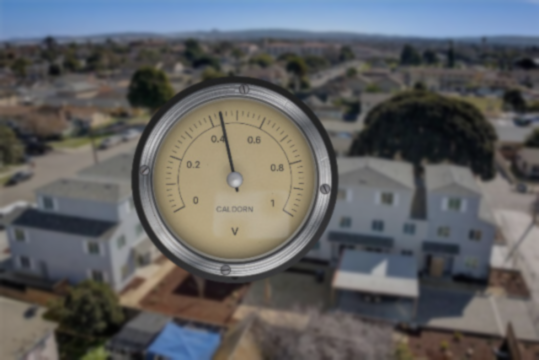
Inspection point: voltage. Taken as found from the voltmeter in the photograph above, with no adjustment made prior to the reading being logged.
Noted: 0.44 V
